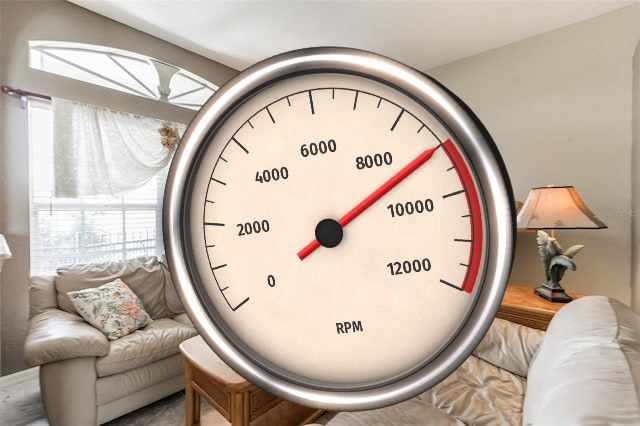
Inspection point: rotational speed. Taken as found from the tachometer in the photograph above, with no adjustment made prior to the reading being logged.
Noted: 9000 rpm
